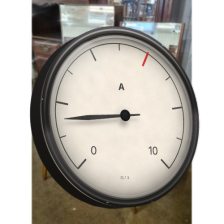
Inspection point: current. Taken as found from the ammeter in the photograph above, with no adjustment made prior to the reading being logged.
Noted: 1.5 A
